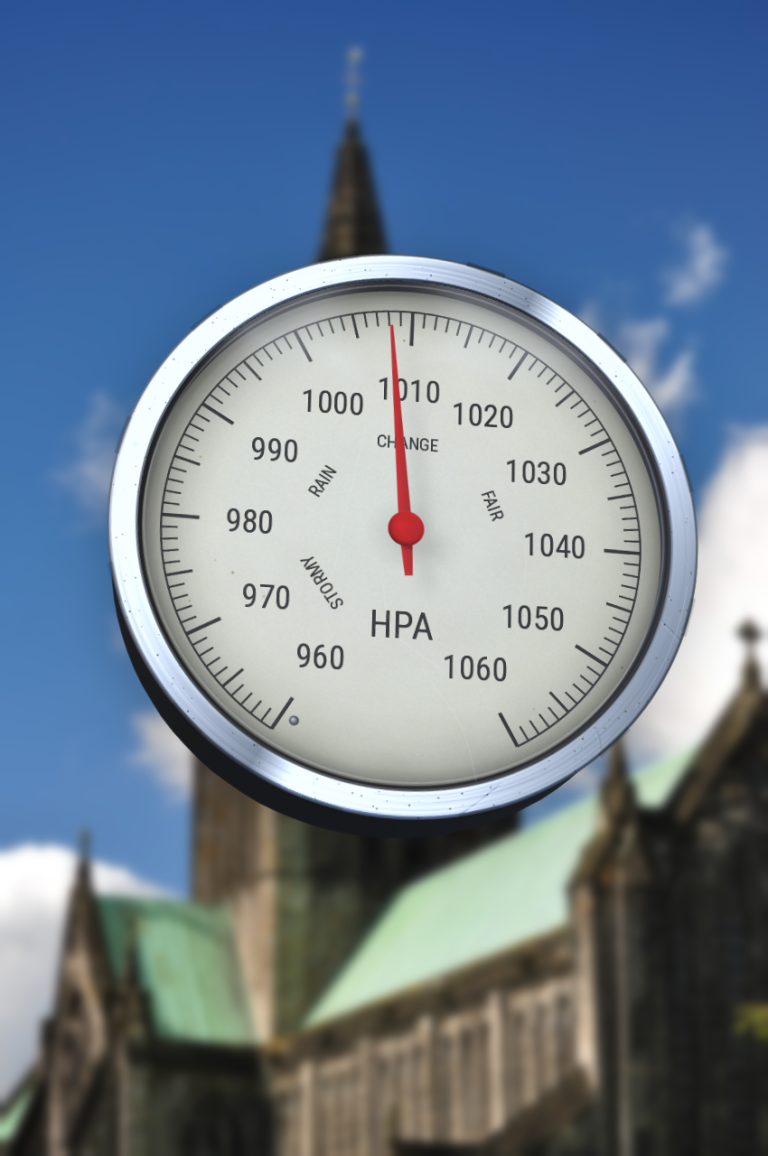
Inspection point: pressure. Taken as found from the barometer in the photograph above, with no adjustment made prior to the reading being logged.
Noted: 1008 hPa
